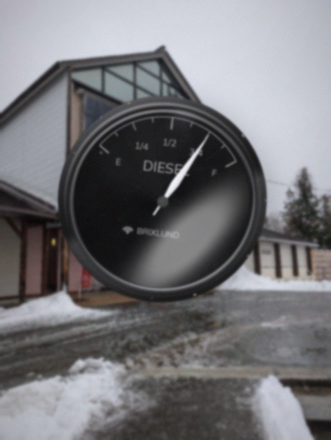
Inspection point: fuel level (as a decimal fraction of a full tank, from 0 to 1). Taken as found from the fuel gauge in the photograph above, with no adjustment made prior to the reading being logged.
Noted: 0.75
